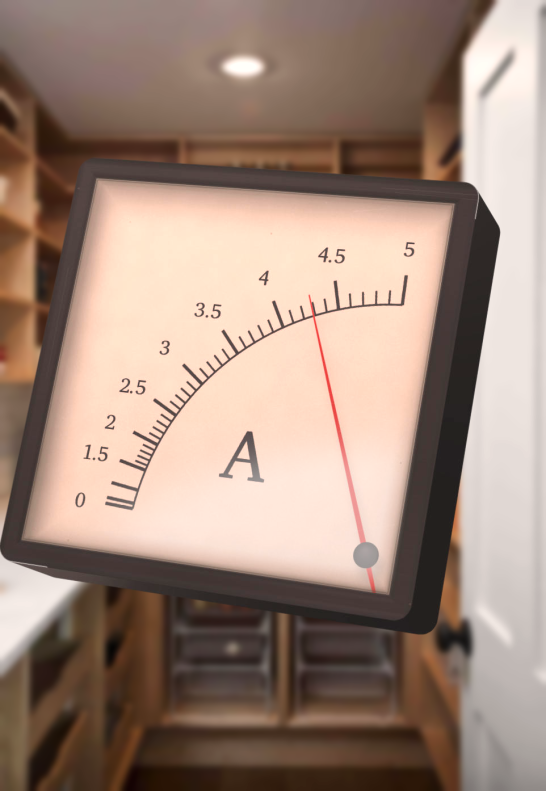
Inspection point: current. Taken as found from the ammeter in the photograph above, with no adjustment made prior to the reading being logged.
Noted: 4.3 A
